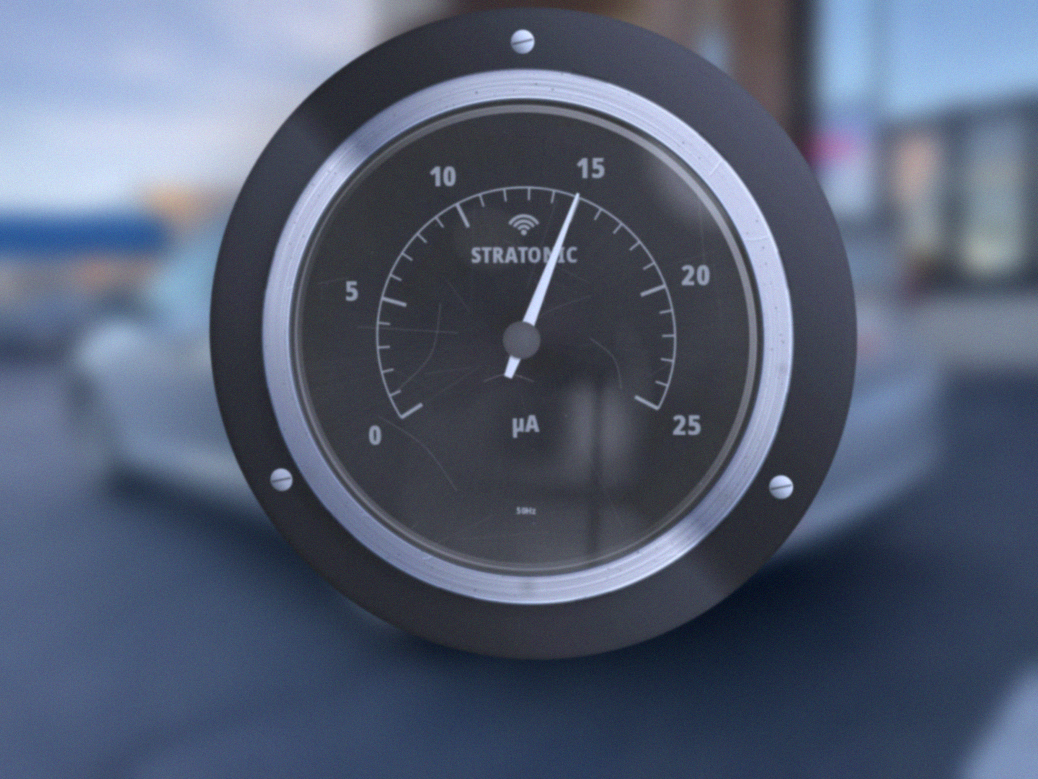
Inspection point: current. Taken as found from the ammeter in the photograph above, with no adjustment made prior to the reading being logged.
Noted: 15 µA
